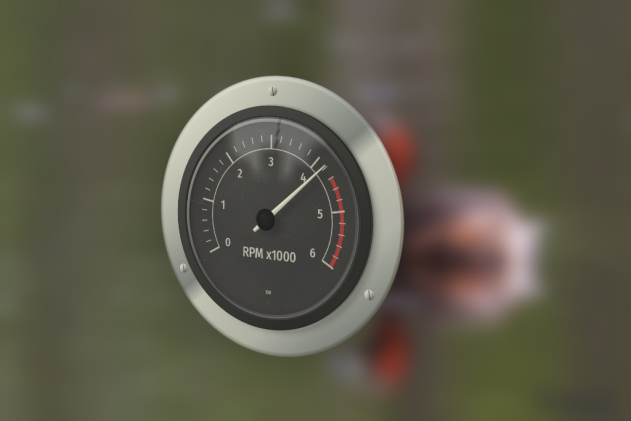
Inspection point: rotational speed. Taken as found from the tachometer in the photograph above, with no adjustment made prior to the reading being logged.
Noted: 4200 rpm
